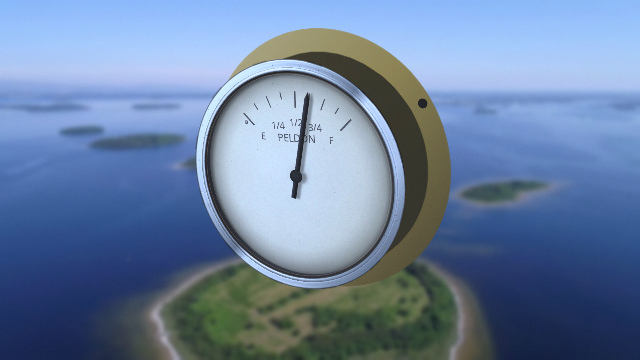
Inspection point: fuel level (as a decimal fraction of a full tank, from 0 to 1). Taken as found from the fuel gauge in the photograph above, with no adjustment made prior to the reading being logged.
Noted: 0.625
